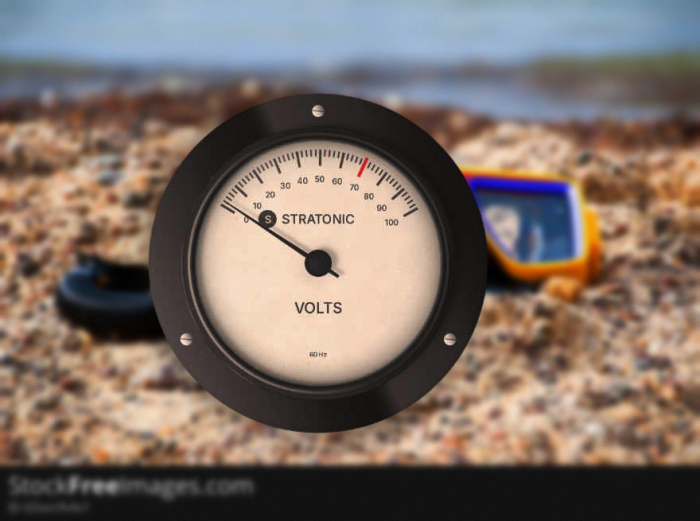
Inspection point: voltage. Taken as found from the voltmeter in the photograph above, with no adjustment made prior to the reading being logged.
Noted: 2 V
